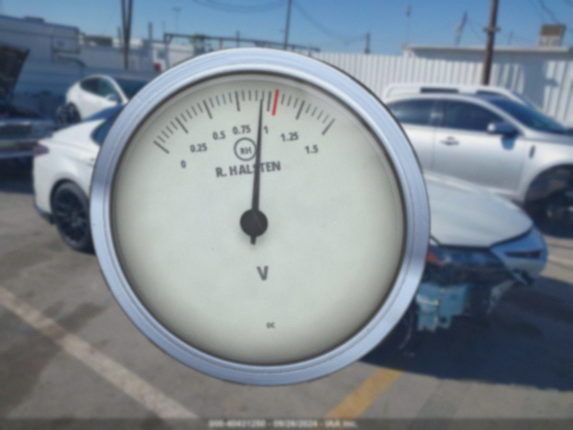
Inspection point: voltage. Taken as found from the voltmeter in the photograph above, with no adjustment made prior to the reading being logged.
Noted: 0.95 V
